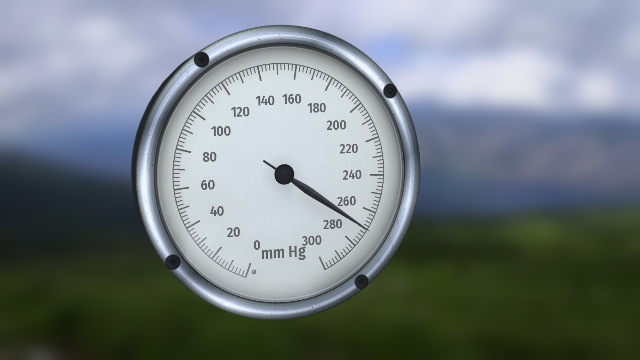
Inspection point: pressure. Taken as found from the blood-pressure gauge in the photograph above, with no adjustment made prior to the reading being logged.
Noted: 270 mmHg
